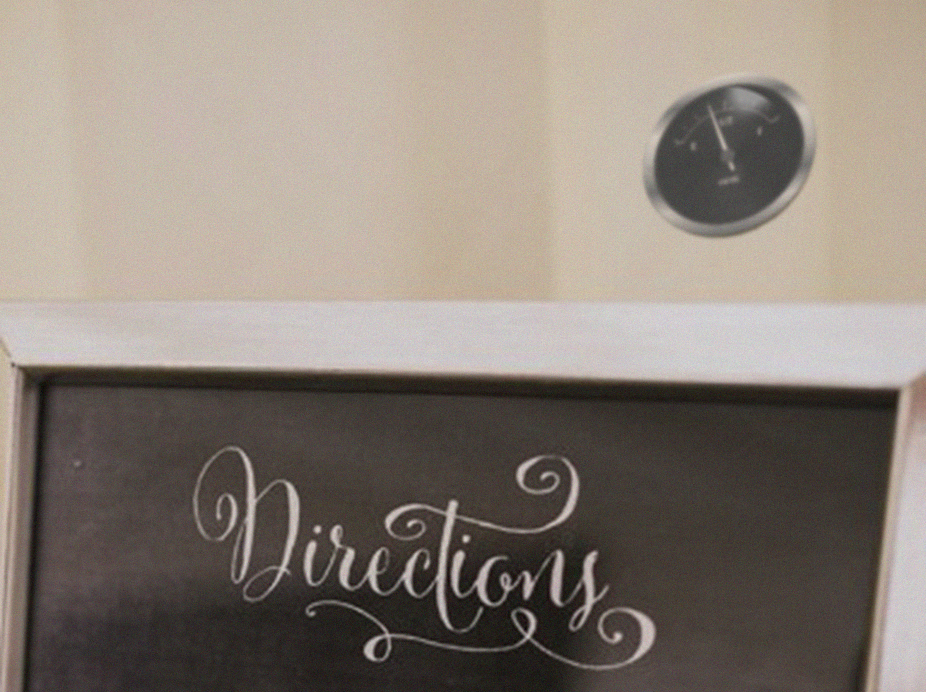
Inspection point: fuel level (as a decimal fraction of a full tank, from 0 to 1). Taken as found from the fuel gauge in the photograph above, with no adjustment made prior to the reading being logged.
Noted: 0.375
